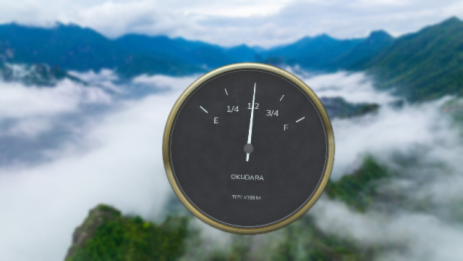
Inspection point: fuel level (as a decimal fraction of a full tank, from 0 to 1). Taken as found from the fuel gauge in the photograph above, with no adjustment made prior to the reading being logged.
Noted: 0.5
